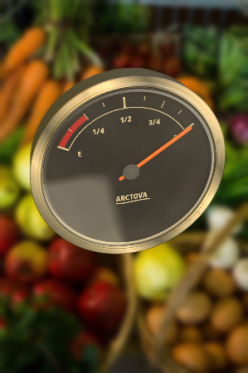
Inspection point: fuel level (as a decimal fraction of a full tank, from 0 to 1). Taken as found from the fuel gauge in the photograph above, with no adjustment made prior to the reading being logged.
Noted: 1
